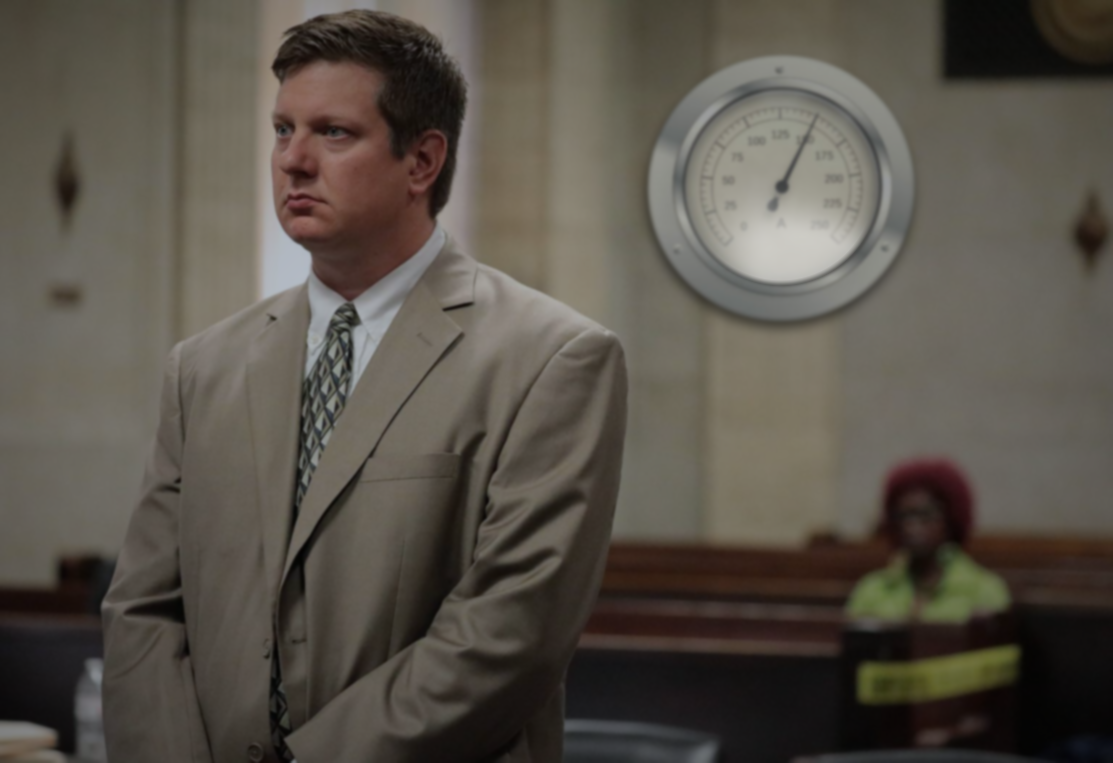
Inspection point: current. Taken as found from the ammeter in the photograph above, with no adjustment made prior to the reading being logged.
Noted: 150 A
